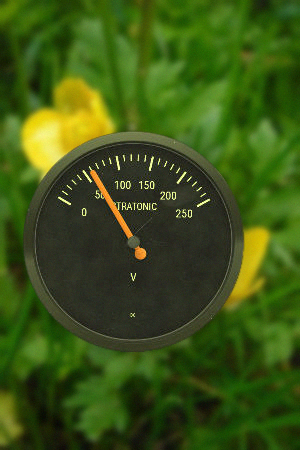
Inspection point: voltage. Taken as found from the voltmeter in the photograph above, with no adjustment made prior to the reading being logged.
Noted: 60 V
